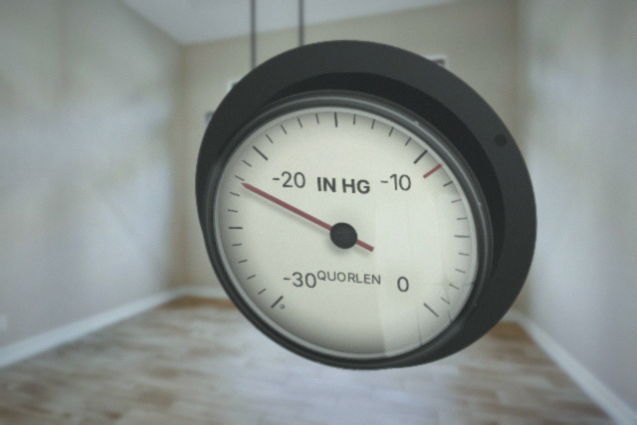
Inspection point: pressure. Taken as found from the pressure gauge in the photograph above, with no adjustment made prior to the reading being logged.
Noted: -22 inHg
